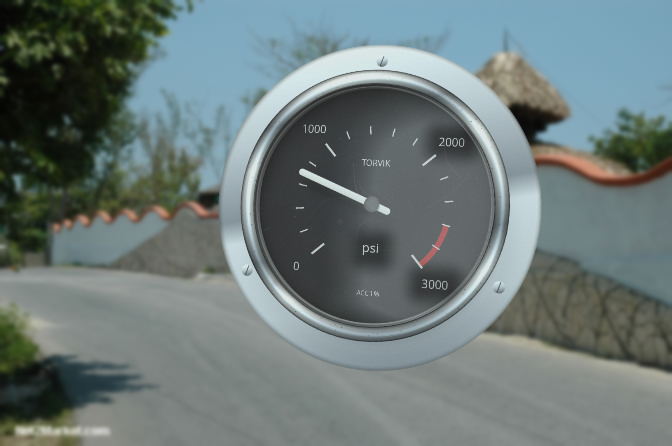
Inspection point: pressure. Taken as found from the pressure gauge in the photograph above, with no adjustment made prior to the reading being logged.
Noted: 700 psi
